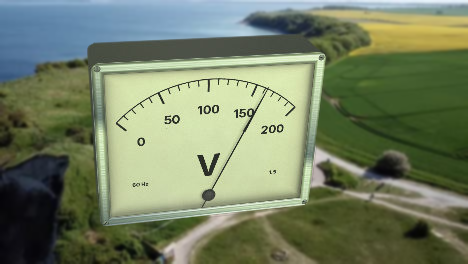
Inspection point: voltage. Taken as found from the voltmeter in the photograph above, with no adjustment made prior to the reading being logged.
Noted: 160 V
